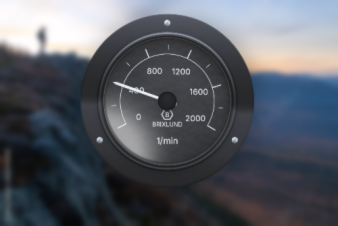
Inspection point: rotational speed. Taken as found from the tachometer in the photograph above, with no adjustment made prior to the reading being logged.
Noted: 400 rpm
